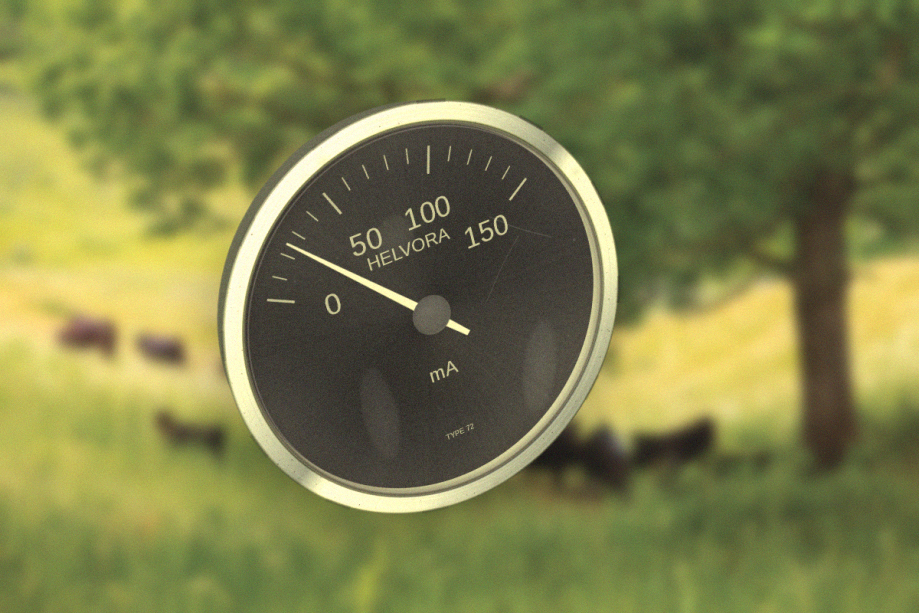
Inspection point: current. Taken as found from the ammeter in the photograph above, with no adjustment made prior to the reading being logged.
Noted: 25 mA
